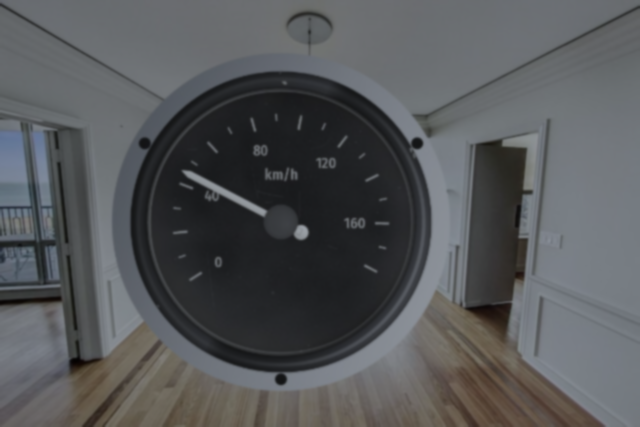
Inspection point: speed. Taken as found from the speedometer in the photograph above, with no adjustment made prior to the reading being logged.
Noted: 45 km/h
